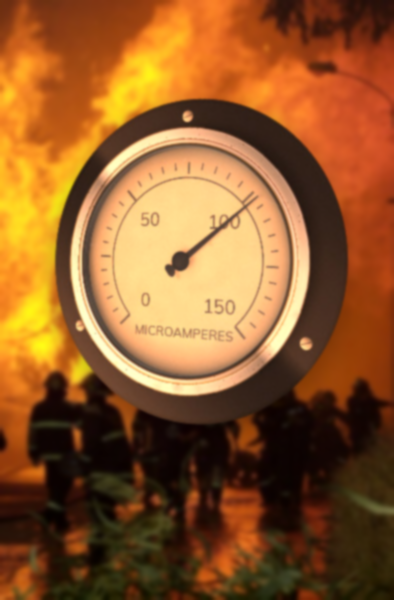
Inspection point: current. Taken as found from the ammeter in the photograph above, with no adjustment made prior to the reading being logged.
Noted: 102.5 µA
